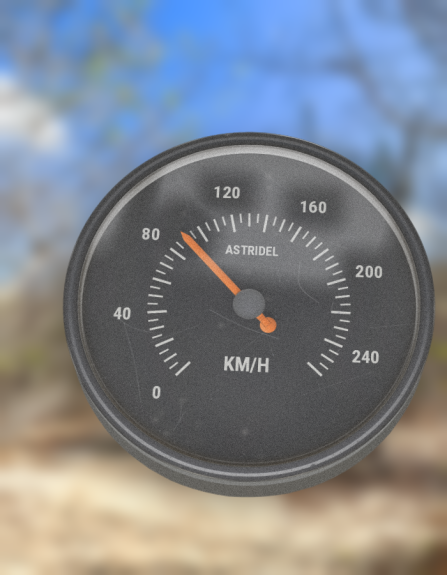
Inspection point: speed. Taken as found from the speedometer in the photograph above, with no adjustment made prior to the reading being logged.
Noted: 90 km/h
